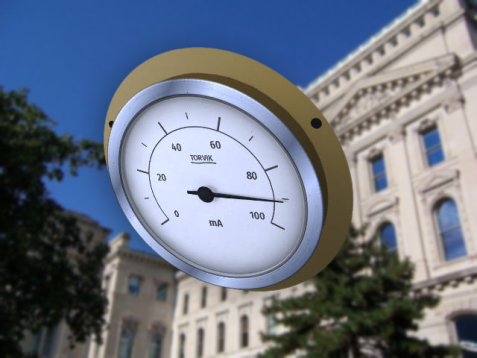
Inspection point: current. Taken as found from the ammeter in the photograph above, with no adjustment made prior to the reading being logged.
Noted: 90 mA
